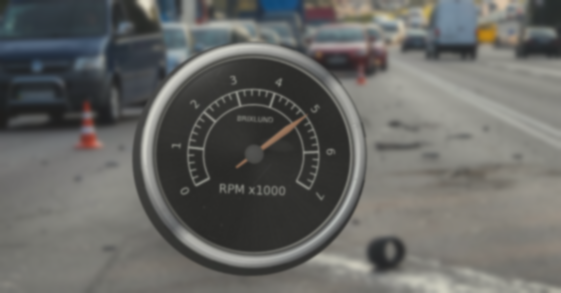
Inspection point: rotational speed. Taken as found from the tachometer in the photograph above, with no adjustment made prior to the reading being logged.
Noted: 5000 rpm
